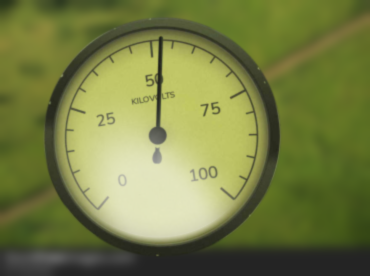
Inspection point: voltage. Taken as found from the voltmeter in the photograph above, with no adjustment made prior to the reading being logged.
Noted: 52.5 kV
